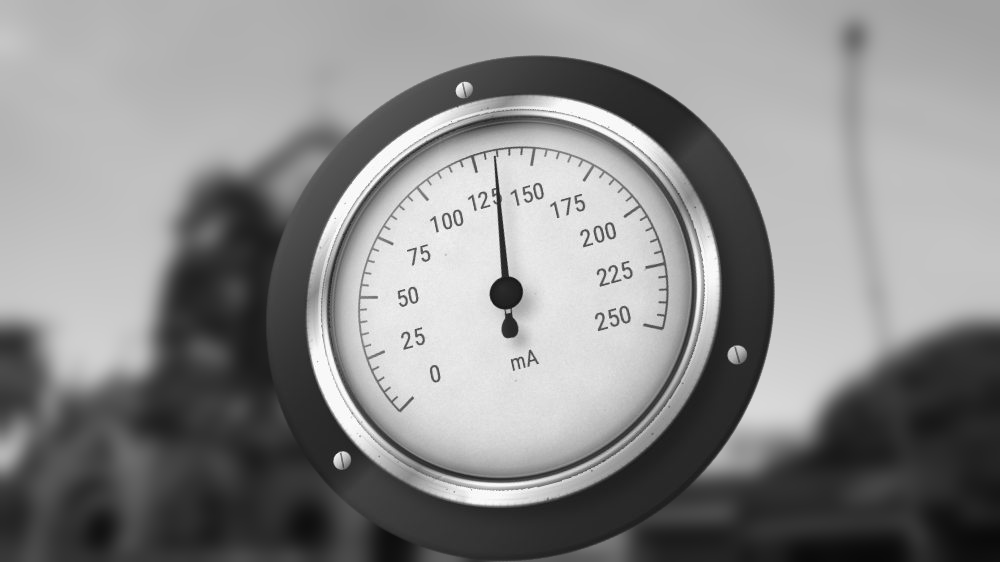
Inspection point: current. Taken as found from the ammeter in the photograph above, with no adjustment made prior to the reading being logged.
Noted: 135 mA
